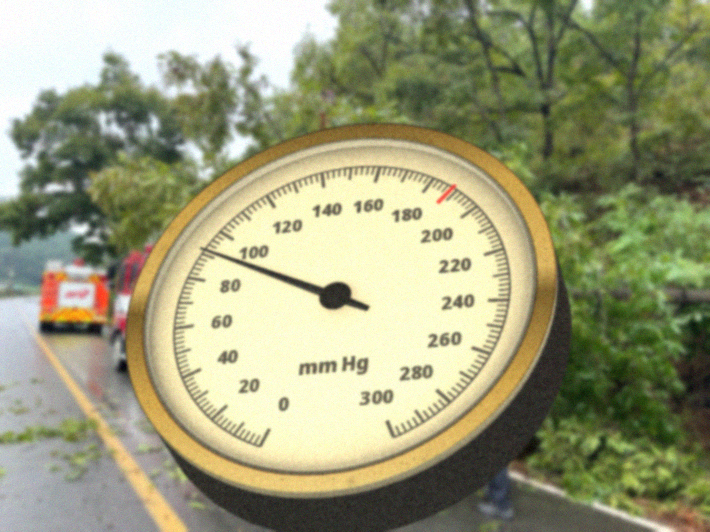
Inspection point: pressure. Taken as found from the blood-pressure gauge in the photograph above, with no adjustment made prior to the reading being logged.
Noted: 90 mmHg
